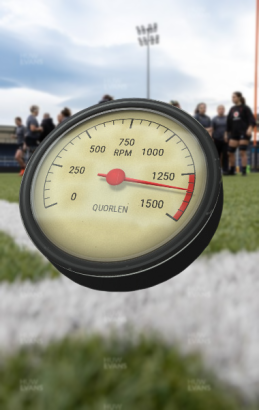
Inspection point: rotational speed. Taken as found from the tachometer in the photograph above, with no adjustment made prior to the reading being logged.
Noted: 1350 rpm
